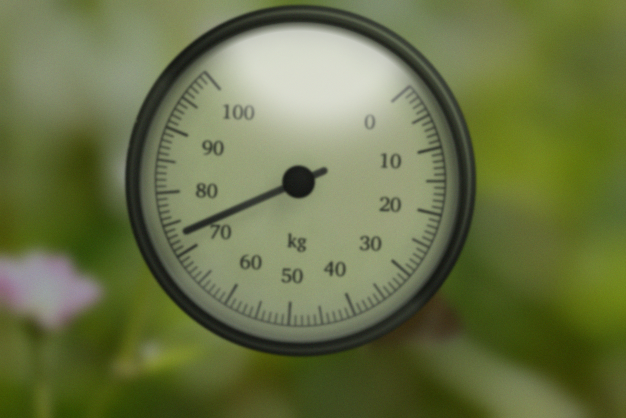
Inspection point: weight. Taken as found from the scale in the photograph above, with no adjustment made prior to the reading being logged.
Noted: 73 kg
